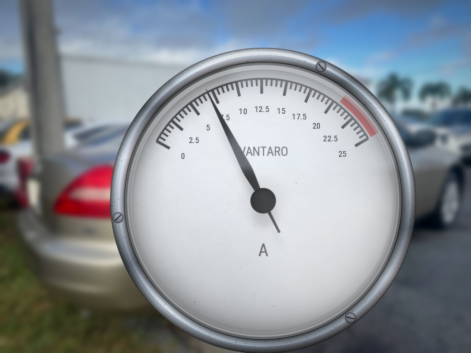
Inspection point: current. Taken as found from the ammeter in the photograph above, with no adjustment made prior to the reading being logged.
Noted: 7 A
